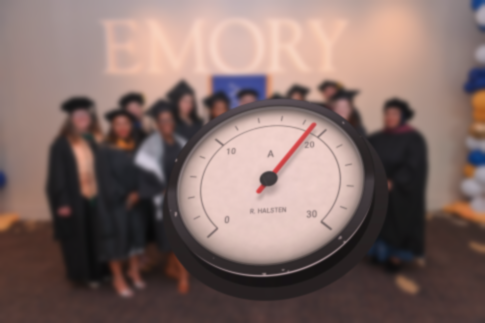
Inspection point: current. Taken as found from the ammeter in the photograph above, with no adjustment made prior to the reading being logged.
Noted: 19 A
